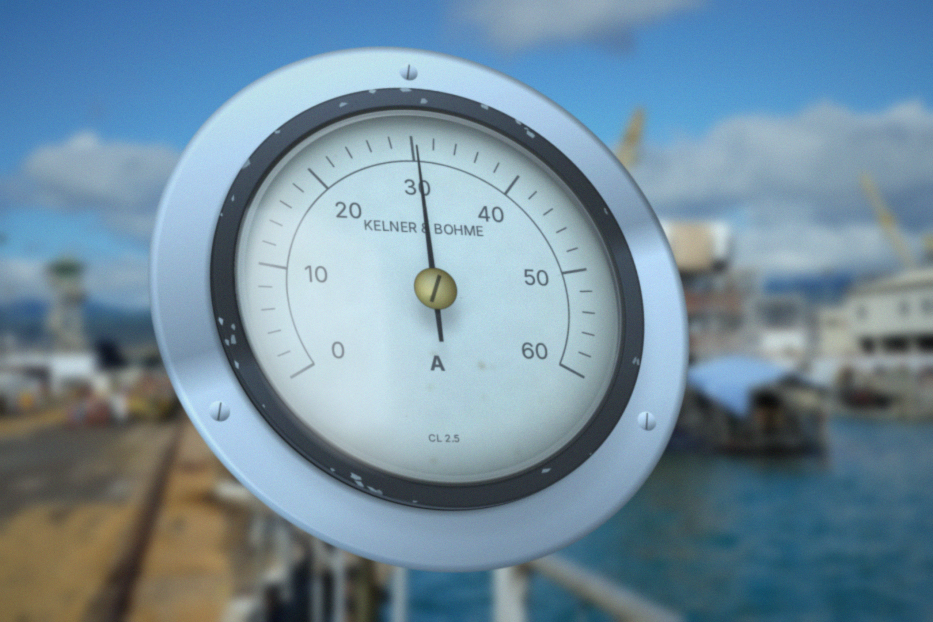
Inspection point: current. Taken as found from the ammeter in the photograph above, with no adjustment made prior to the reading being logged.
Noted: 30 A
